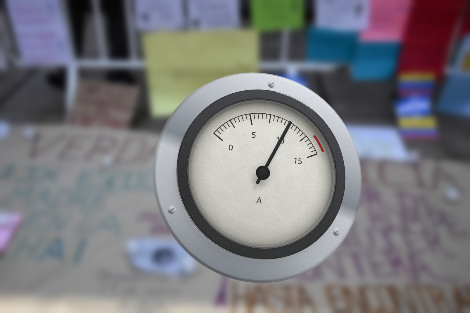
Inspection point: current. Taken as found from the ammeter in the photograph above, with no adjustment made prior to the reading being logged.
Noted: 10 A
